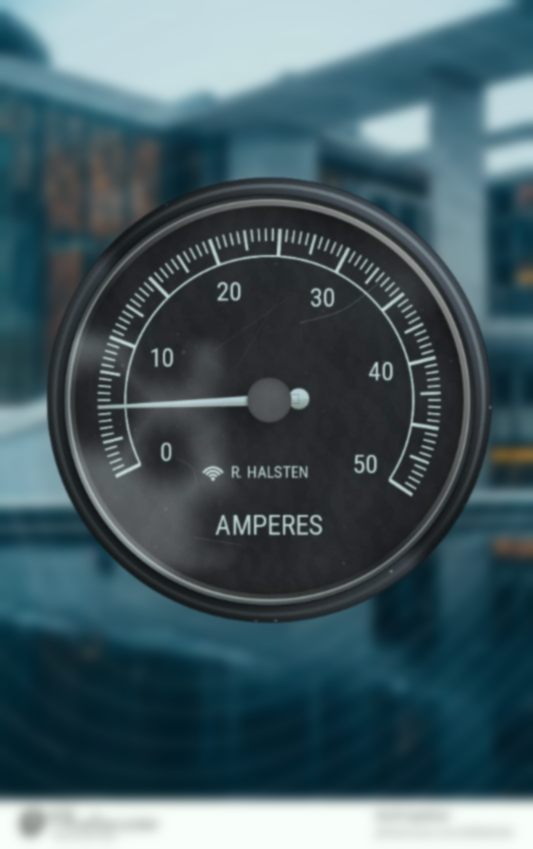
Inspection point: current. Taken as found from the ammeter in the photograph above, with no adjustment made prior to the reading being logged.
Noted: 5 A
